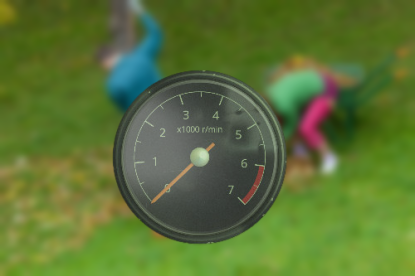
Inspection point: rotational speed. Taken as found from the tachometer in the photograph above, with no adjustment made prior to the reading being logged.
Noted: 0 rpm
